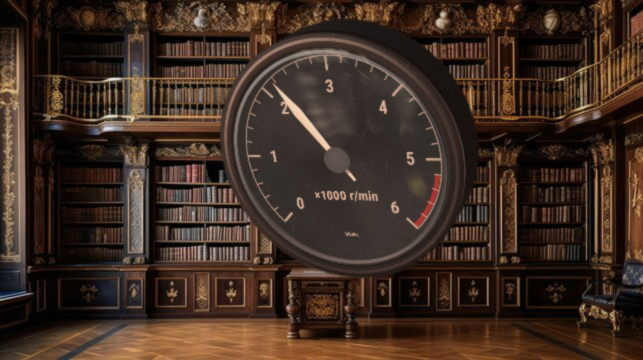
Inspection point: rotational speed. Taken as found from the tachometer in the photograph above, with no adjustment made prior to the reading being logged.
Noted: 2200 rpm
